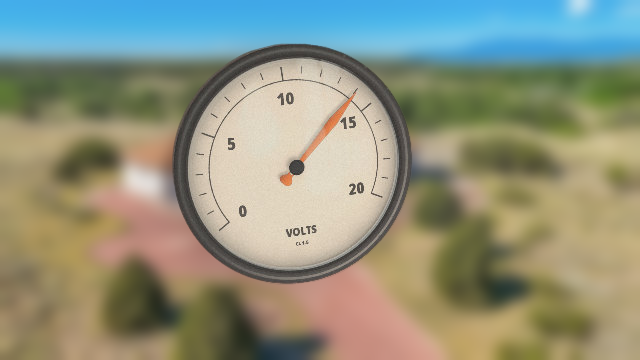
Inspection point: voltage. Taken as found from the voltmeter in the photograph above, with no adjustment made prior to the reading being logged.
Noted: 14 V
